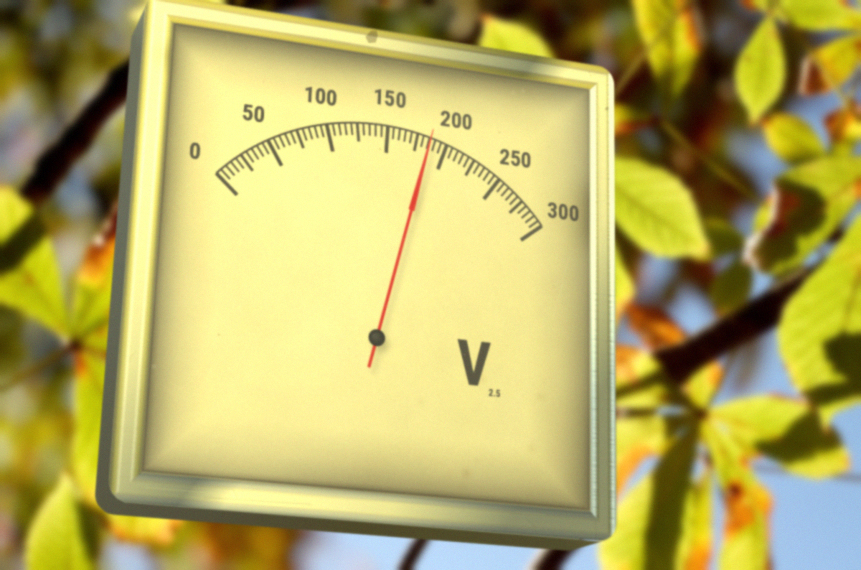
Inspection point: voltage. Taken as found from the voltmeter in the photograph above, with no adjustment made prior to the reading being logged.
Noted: 185 V
